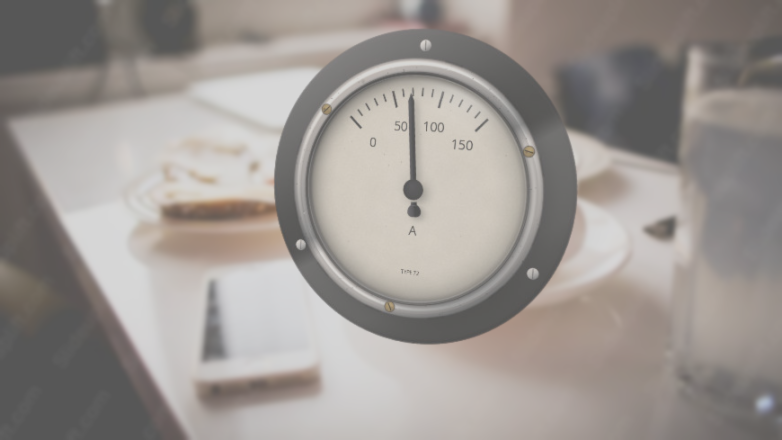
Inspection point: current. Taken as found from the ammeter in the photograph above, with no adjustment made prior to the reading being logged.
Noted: 70 A
